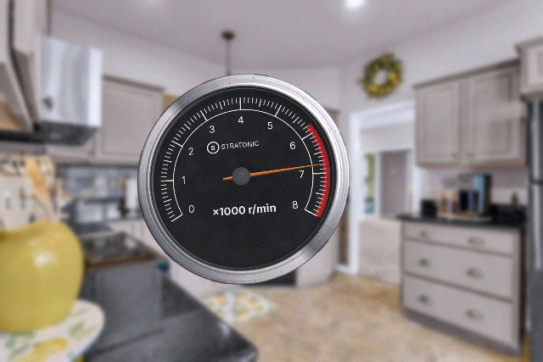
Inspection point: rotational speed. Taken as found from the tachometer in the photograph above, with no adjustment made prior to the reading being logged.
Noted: 6800 rpm
